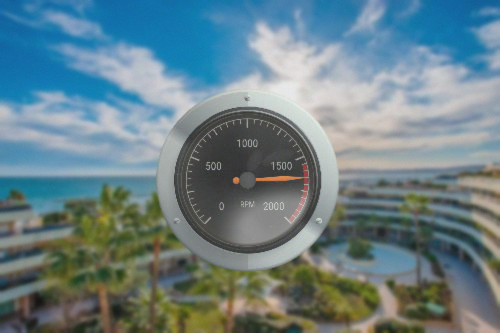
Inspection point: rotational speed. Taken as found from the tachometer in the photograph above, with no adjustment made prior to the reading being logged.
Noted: 1650 rpm
